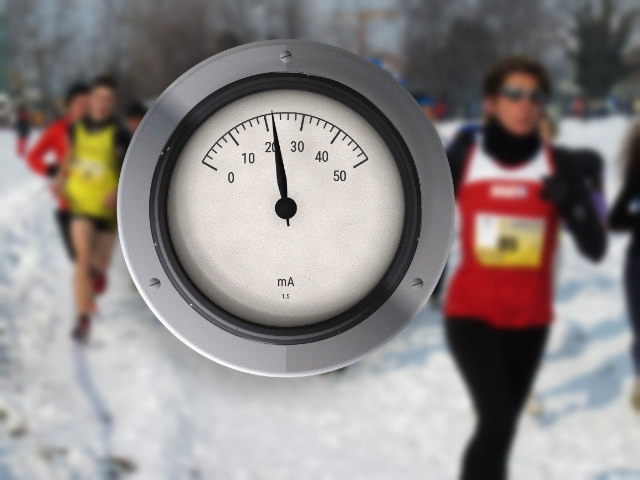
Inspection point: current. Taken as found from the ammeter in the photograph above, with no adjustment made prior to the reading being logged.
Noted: 22 mA
